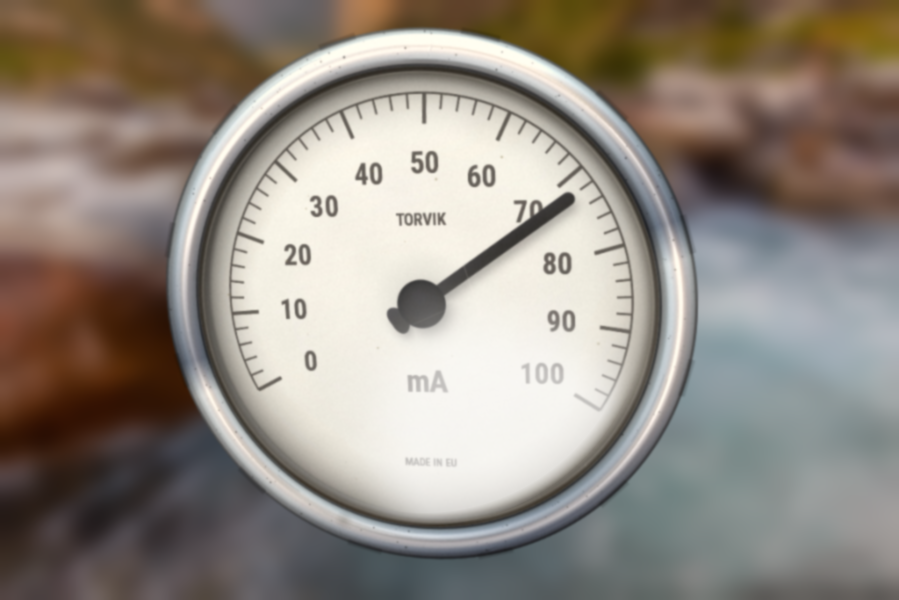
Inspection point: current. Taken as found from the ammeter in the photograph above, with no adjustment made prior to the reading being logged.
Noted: 72 mA
